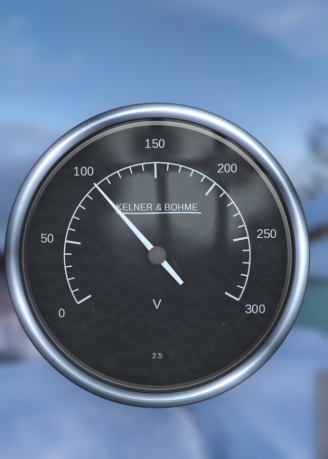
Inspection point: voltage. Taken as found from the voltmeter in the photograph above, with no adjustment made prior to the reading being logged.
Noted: 100 V
